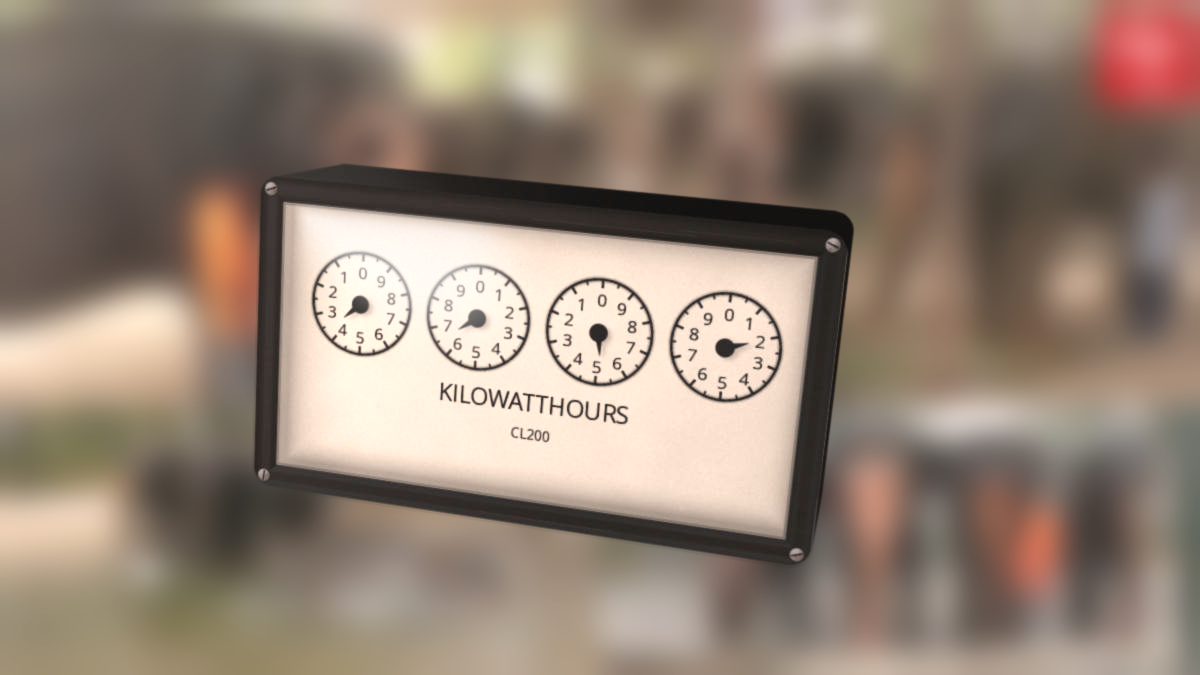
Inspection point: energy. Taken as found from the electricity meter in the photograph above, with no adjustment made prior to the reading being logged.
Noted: 3652 kWh
